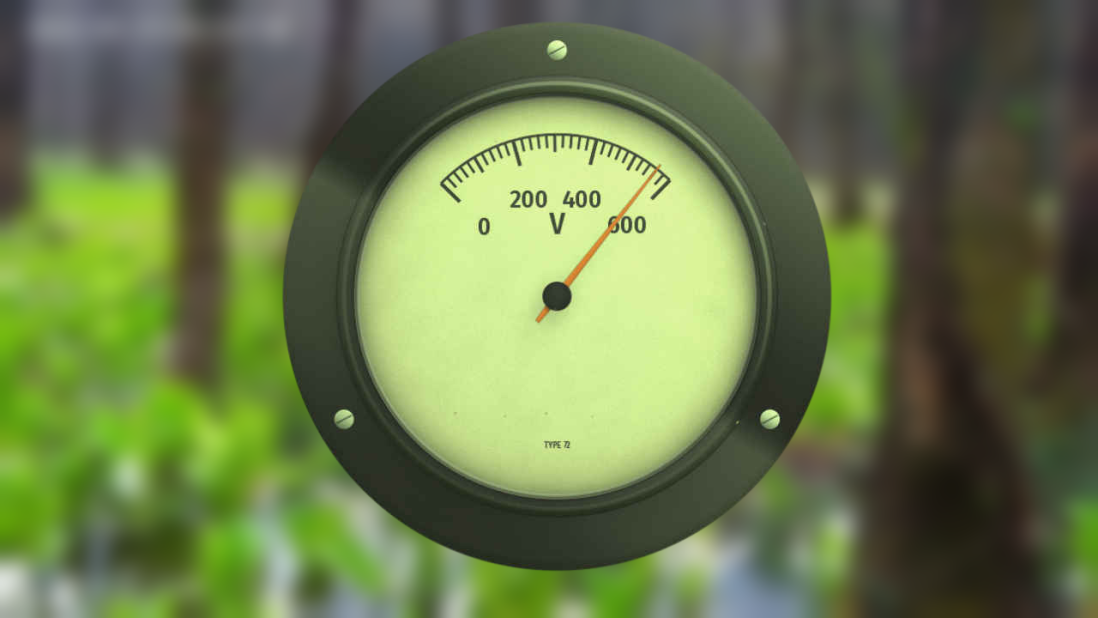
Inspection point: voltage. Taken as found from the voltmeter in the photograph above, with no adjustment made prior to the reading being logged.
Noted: 560 V
